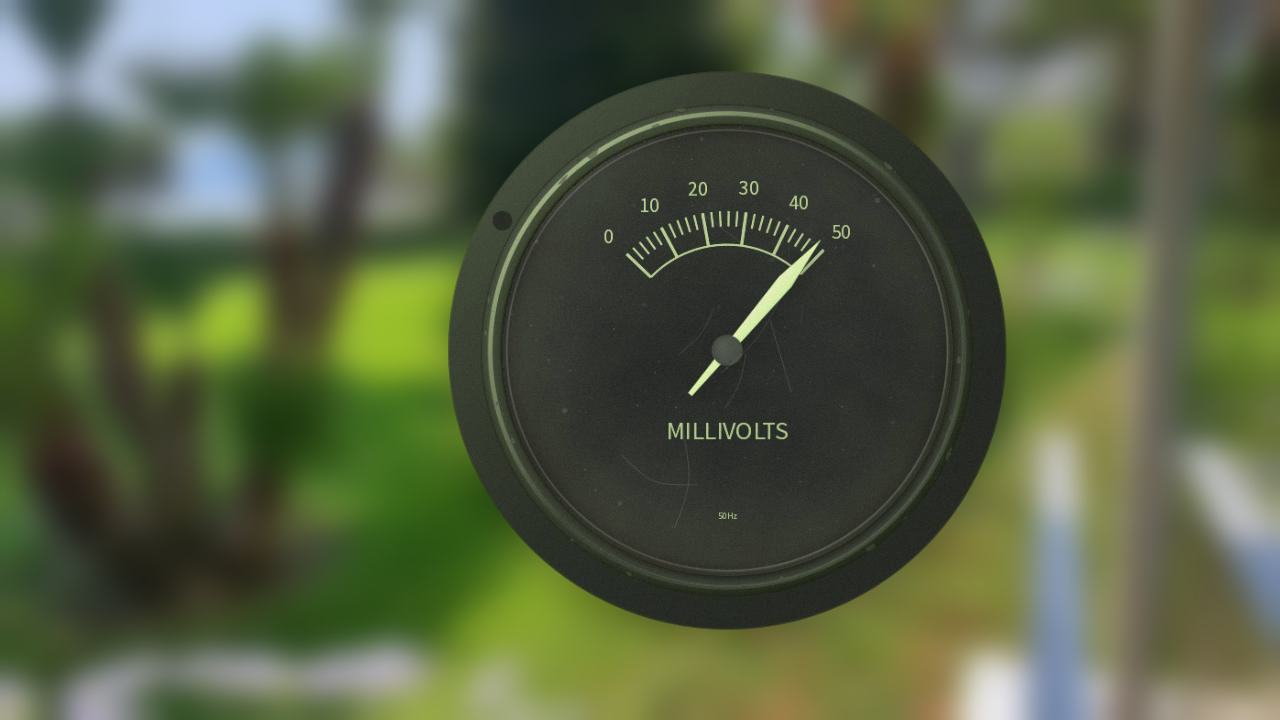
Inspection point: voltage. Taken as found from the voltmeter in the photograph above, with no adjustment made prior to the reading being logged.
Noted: 48 mV
